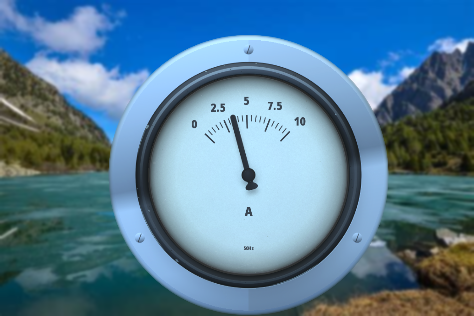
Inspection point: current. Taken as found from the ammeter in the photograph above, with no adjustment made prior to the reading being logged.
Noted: 3.5 A
